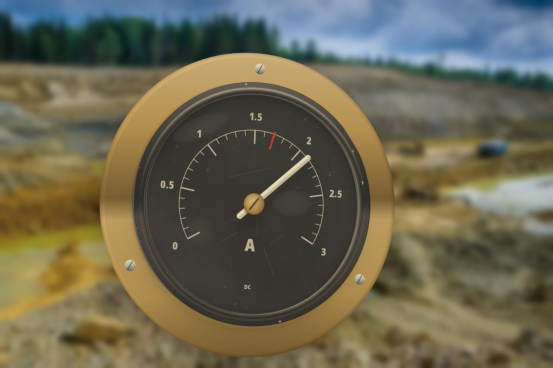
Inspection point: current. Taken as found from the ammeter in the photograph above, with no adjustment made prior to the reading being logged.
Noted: 2.1 A
